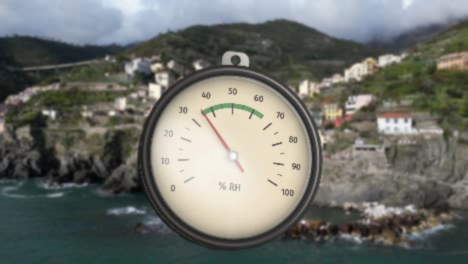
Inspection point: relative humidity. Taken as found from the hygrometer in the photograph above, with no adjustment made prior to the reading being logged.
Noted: 35 %
